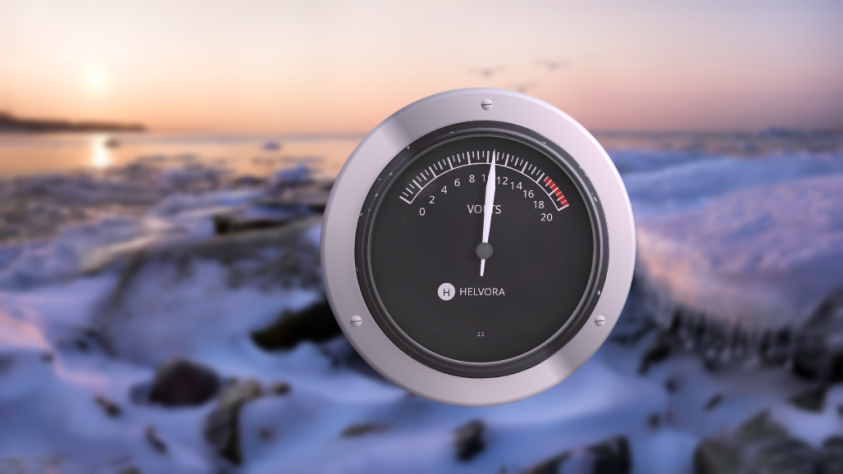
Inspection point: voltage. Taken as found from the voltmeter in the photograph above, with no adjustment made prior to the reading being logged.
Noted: 10.5 V
